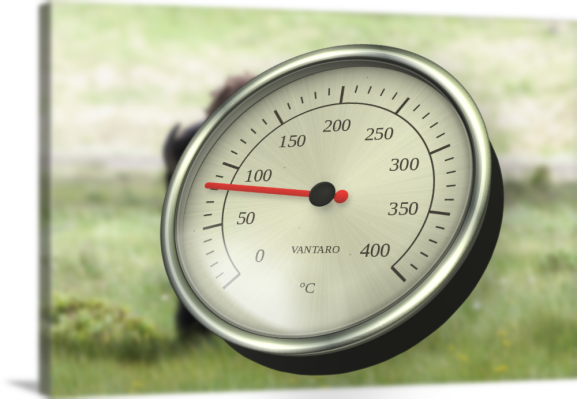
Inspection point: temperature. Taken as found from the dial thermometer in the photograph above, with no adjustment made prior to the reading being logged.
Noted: 80 °C
